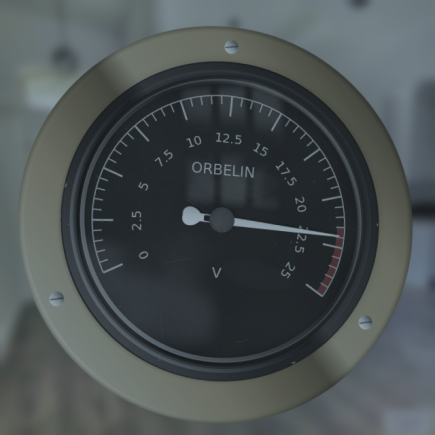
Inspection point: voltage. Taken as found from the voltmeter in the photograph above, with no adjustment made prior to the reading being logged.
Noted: 22 V
